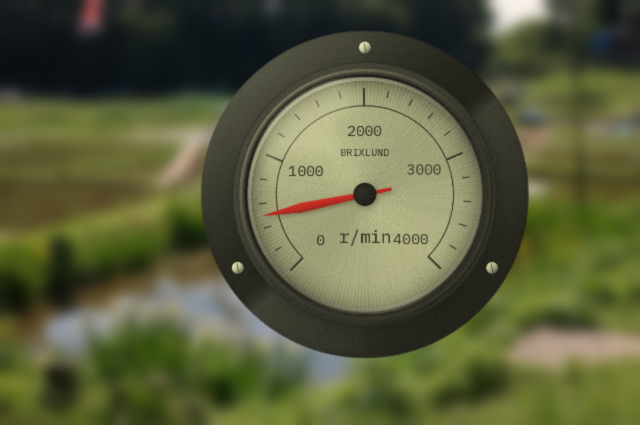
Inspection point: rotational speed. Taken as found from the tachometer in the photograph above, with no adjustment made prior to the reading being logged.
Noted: 500 rpm
